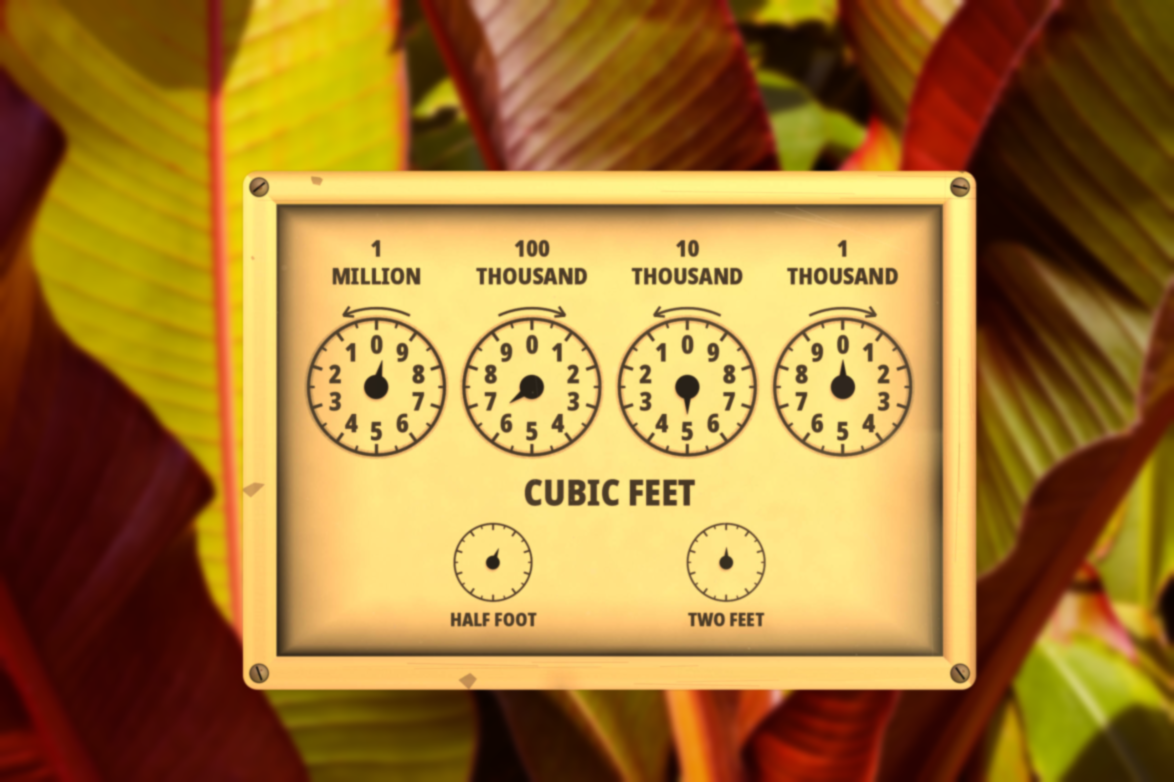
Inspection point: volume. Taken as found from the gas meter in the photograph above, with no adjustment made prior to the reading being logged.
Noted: 965000 ft³
